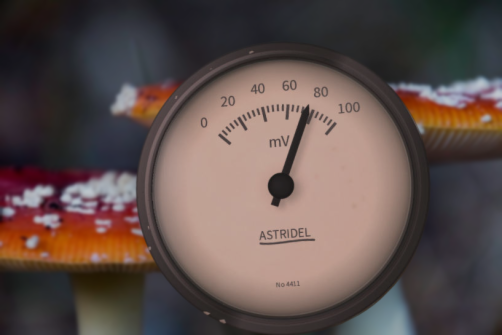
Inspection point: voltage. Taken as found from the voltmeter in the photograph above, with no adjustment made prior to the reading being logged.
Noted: 76 mV
